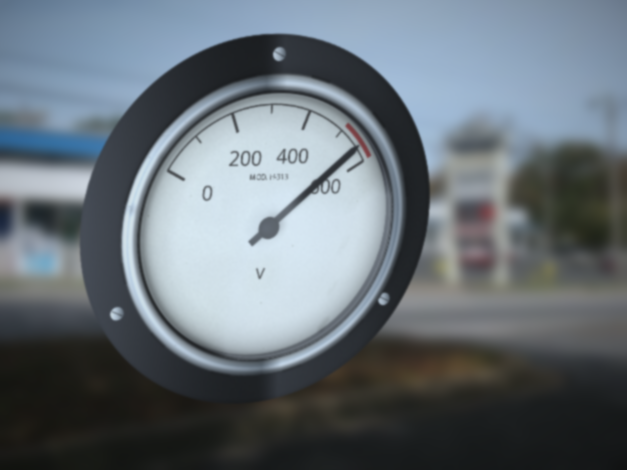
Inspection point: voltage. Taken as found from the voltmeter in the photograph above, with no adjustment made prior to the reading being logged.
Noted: 550 V
